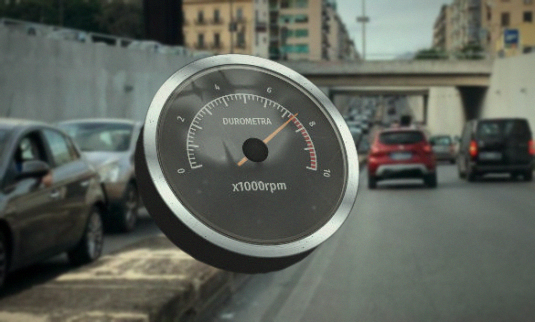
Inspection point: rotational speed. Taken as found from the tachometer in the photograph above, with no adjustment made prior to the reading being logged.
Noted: 7400 rpm
